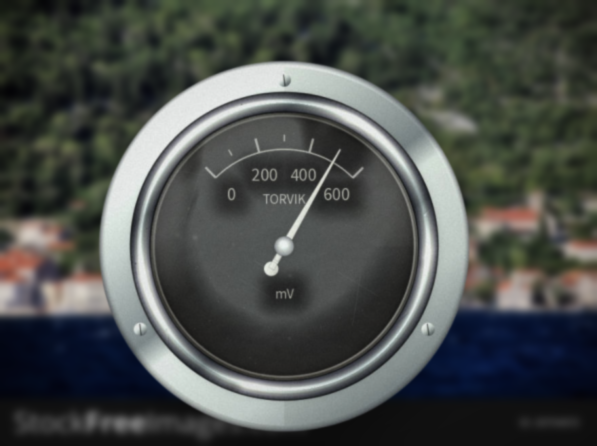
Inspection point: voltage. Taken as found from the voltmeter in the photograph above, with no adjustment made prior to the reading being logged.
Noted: 500 mV
